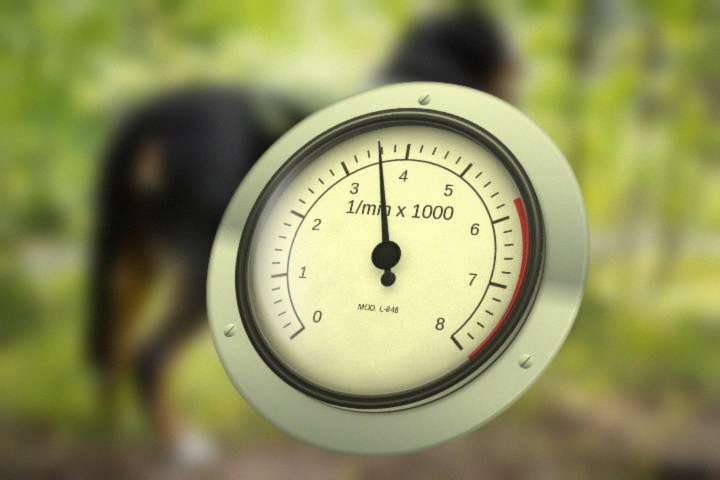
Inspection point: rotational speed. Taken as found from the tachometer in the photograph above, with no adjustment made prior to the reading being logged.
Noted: 3600 rpm
